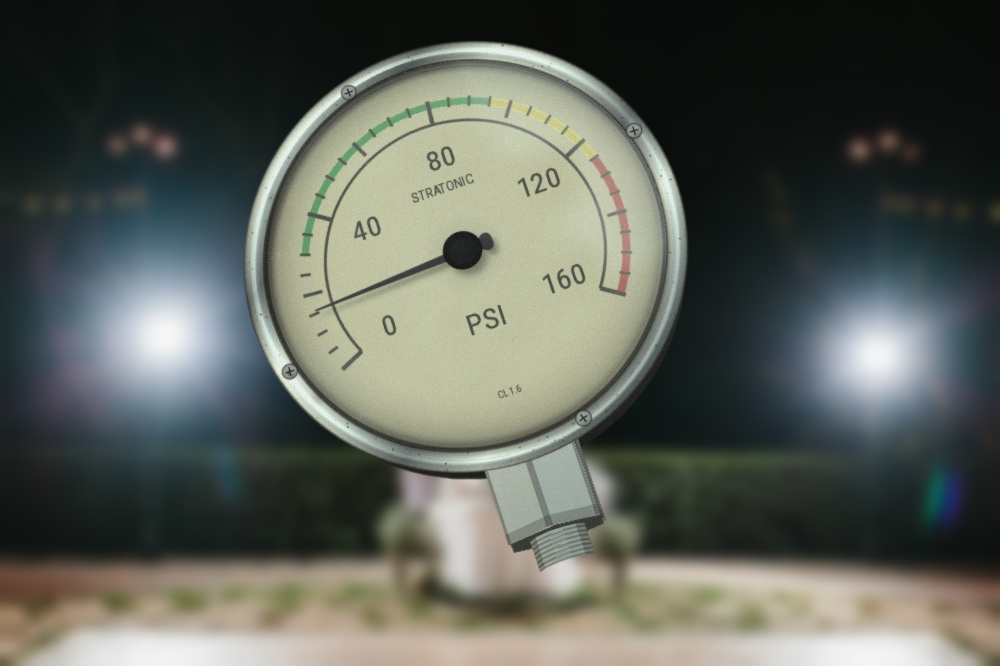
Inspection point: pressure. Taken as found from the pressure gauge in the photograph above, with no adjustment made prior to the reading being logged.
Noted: 15 psi
